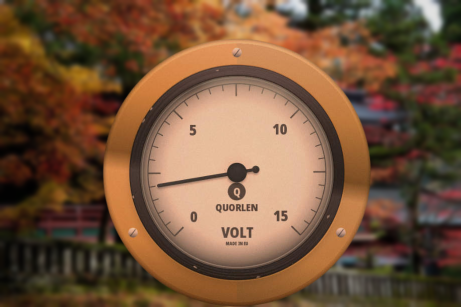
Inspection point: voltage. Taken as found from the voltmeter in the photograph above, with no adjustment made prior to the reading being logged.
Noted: 2 V
